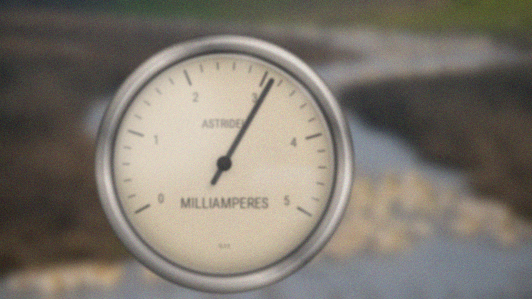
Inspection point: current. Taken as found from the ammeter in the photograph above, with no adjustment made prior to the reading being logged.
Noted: 3.1 mA
